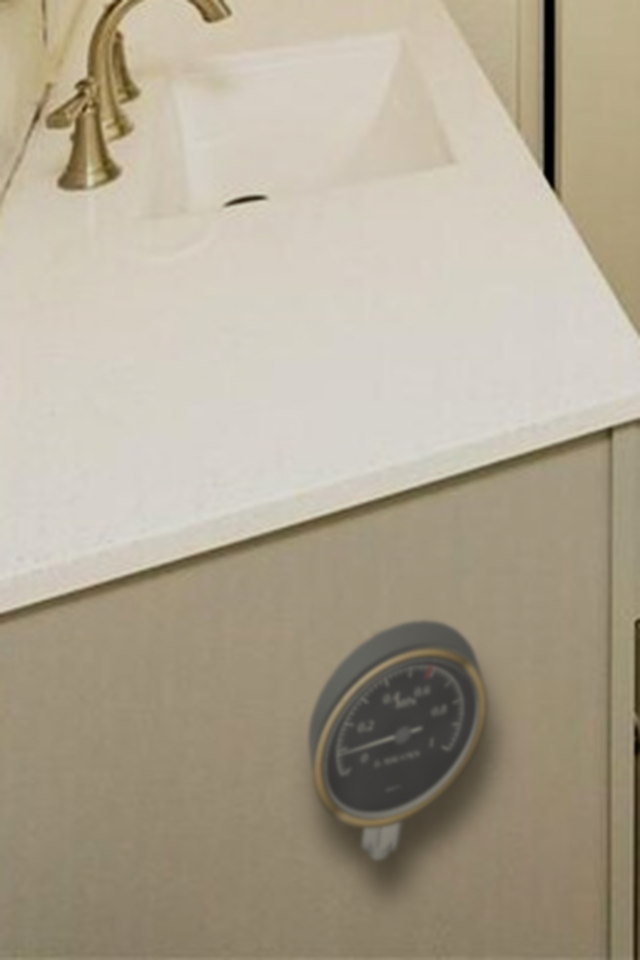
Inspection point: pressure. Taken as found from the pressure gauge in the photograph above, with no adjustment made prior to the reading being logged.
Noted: 0.1 MPa
